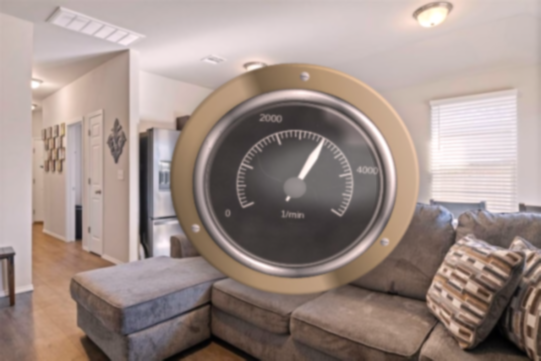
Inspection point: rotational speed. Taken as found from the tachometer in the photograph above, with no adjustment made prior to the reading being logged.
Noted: 3000 rpm
